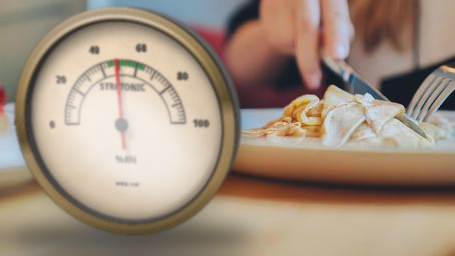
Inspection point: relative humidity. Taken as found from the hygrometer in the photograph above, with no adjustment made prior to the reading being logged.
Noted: 50 %
